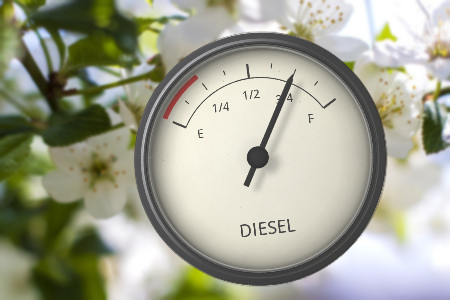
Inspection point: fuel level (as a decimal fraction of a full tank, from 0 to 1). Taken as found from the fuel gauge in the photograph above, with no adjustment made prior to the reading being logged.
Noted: 0.75
